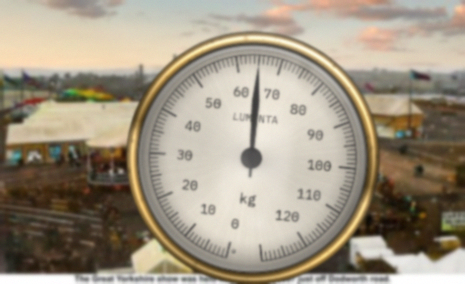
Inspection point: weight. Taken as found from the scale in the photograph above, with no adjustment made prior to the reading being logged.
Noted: 65 kg
